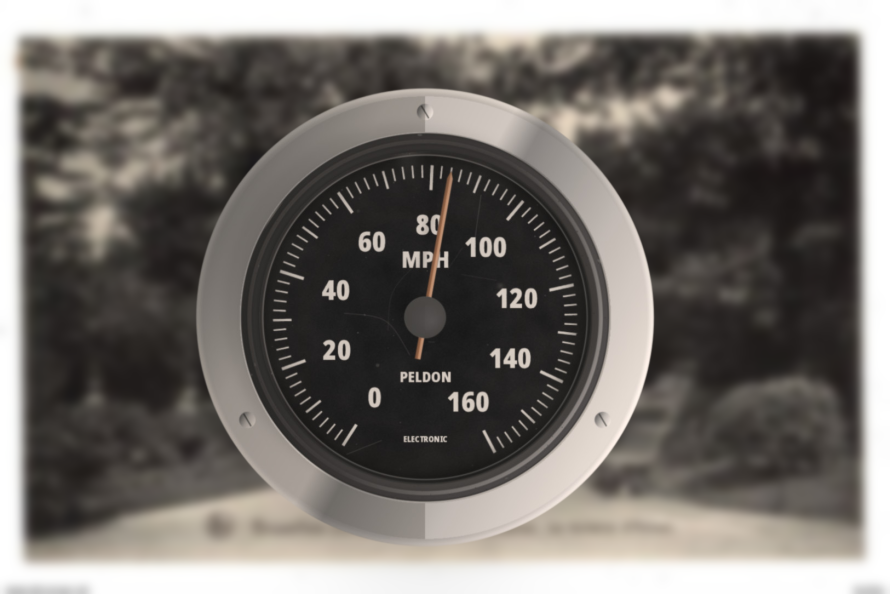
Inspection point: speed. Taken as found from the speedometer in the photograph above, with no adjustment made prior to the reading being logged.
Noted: 84 mph
